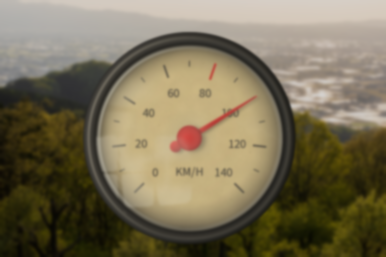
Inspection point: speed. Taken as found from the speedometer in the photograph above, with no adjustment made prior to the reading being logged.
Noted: 100 km/h
